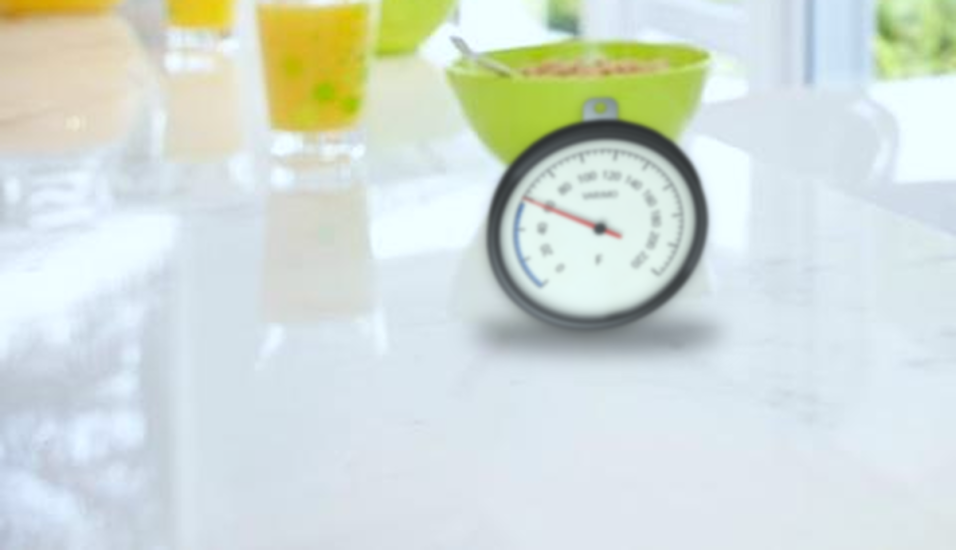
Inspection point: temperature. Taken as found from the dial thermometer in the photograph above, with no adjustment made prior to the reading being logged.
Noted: 60 °F
